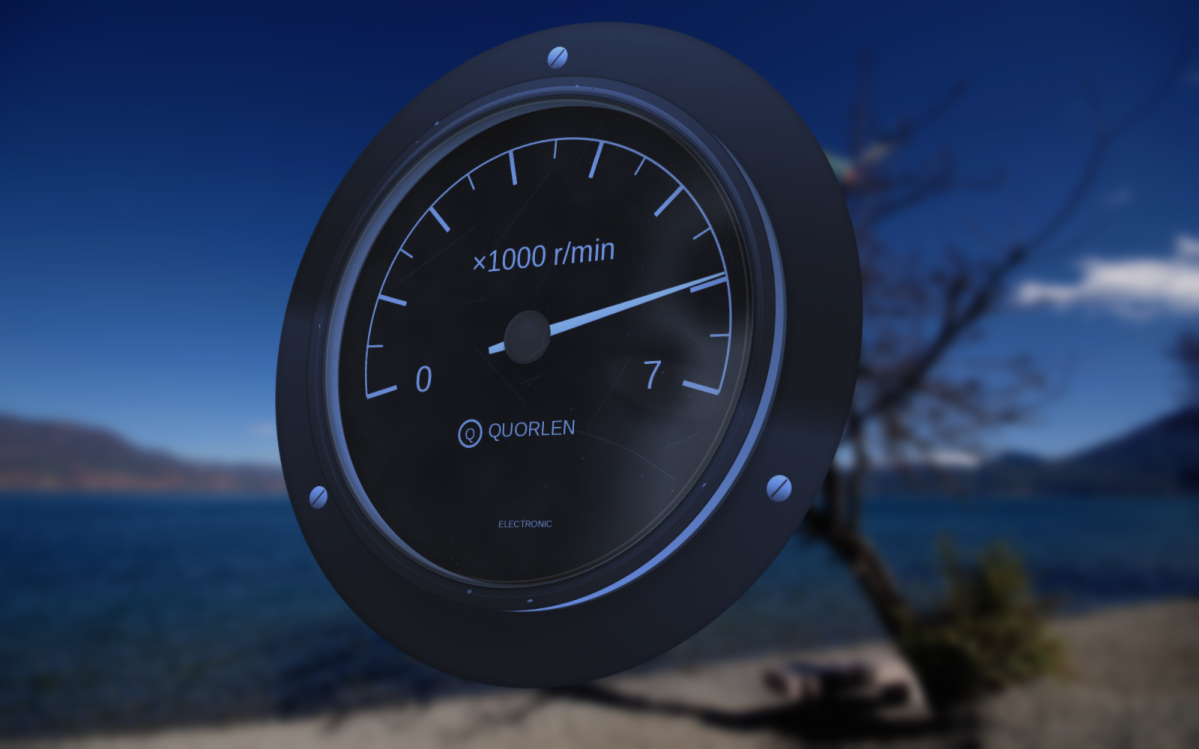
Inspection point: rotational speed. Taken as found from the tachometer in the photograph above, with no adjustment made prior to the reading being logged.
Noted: 6000 rpm
